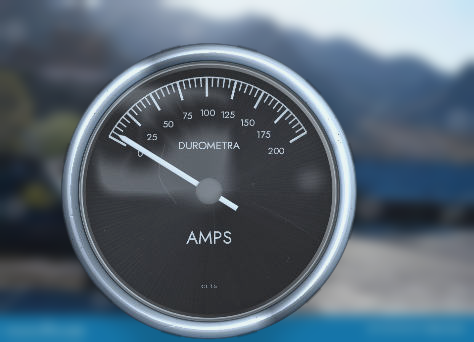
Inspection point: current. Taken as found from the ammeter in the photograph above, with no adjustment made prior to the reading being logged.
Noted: 5 A
